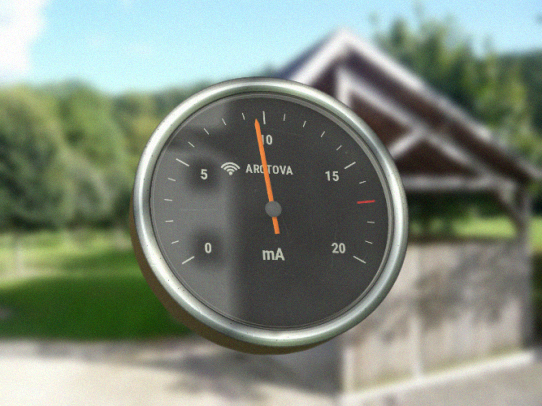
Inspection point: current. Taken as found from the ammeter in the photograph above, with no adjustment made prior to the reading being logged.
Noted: 9.5 mA
